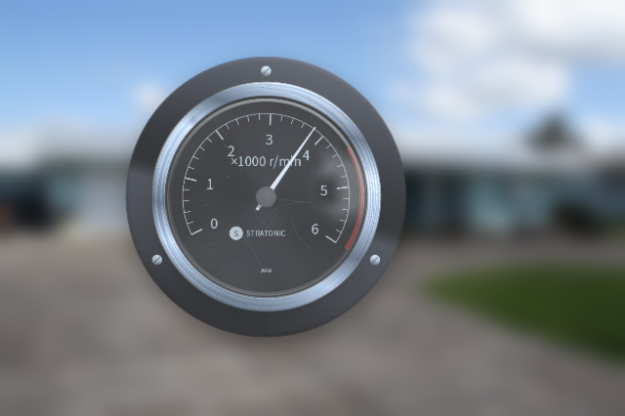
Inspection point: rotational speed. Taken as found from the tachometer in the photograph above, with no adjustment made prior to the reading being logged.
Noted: 3800 rpm
